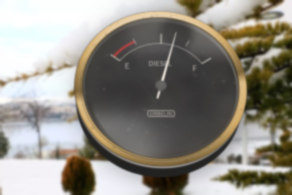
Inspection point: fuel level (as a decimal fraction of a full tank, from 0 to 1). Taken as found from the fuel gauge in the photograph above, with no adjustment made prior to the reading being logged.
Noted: 0.625
